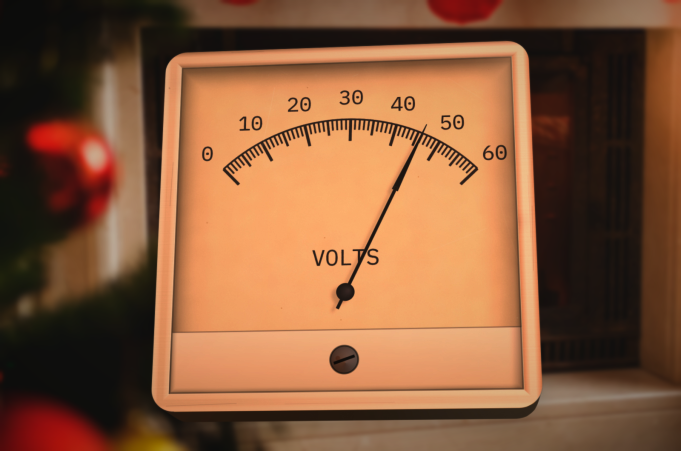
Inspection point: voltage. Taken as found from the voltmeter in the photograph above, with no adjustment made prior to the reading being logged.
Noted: 46 V
